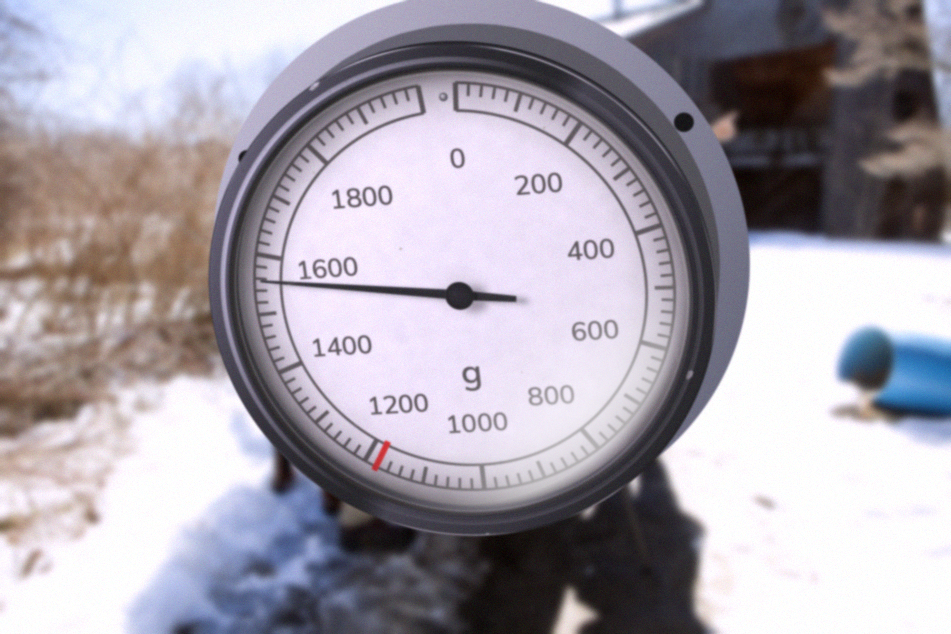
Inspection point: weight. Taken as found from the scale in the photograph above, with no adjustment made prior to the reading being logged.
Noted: 1560 g
